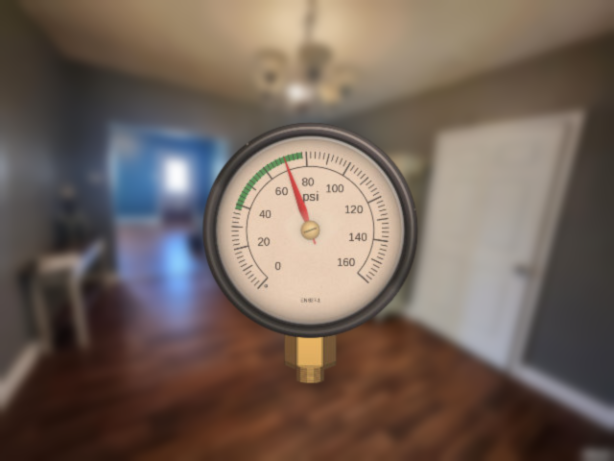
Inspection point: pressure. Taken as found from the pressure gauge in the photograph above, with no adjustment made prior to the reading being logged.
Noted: 70 psi
